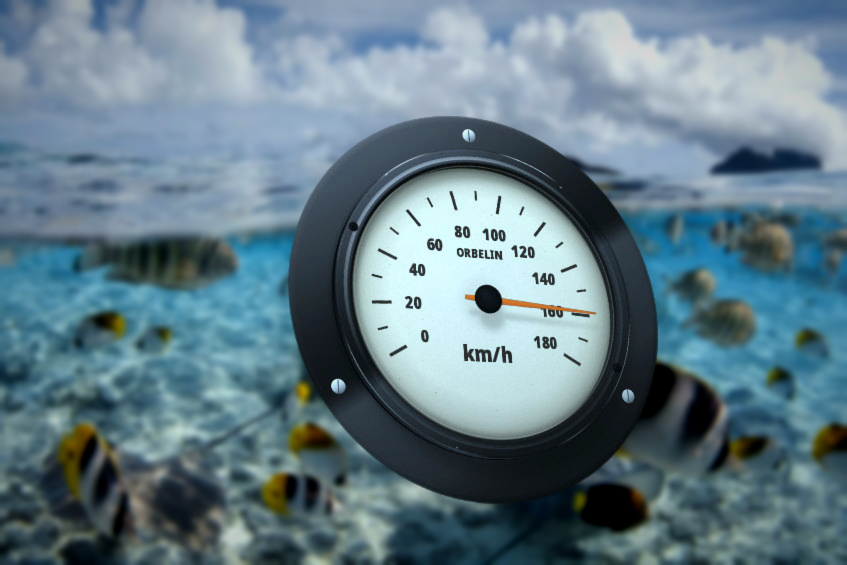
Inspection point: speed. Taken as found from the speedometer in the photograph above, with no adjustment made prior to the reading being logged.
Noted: 160 km/h
